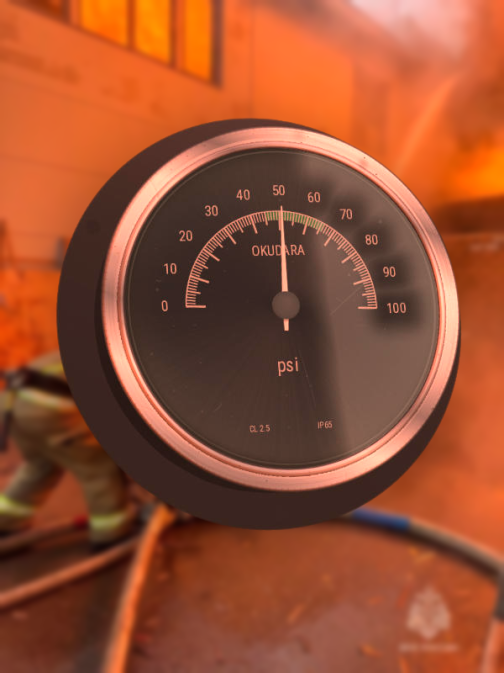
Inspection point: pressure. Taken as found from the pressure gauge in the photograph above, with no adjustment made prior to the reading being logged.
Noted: 50 psi
